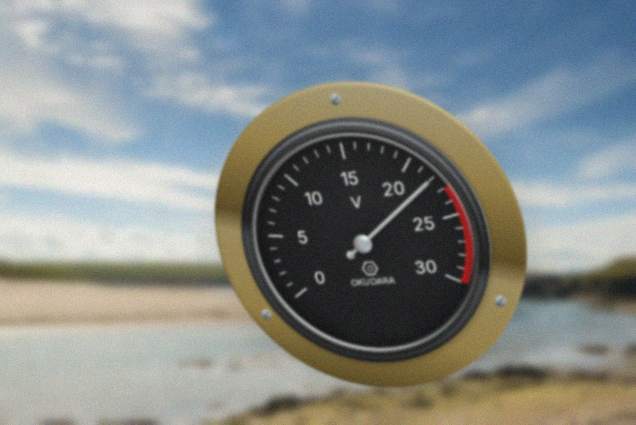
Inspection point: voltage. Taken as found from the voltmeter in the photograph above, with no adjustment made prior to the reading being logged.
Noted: 22 V
